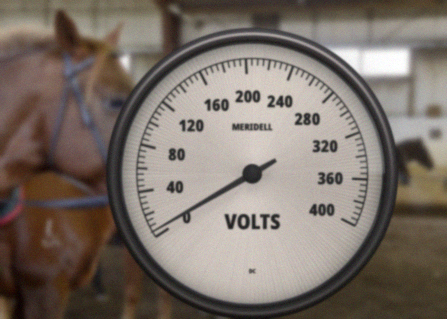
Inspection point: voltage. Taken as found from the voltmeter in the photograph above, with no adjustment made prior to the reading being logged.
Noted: 5 V
